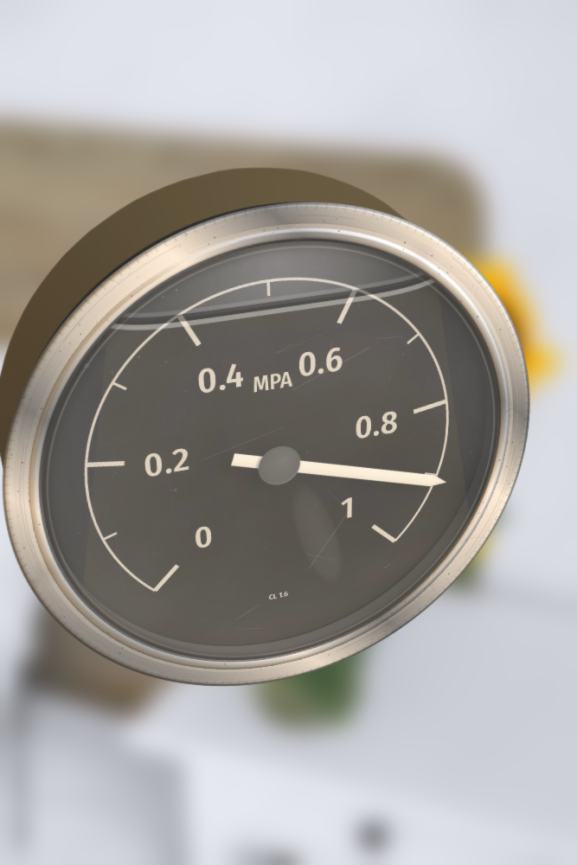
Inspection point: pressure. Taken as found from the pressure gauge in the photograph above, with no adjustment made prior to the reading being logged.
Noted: 0.9 MPa
